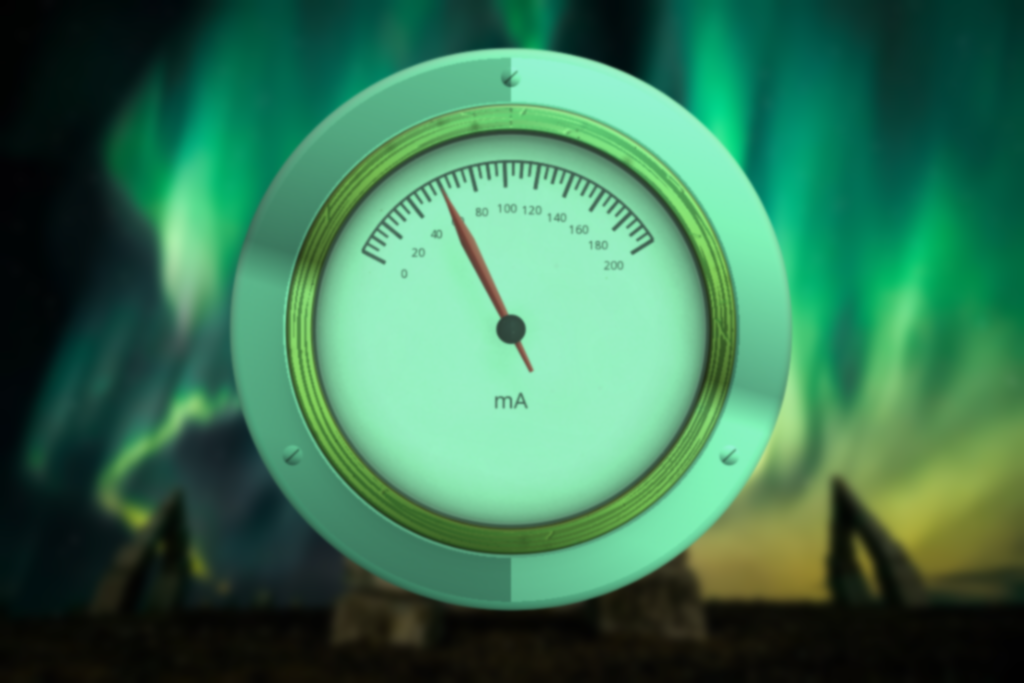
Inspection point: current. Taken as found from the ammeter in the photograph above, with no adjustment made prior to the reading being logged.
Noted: 60 mA
